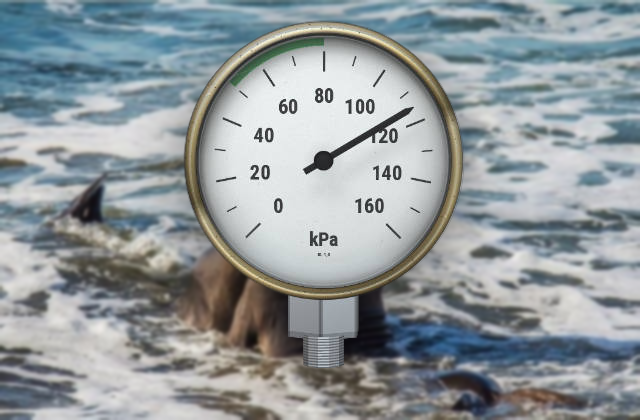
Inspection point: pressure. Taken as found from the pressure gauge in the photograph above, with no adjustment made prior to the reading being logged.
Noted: 115 kPa
